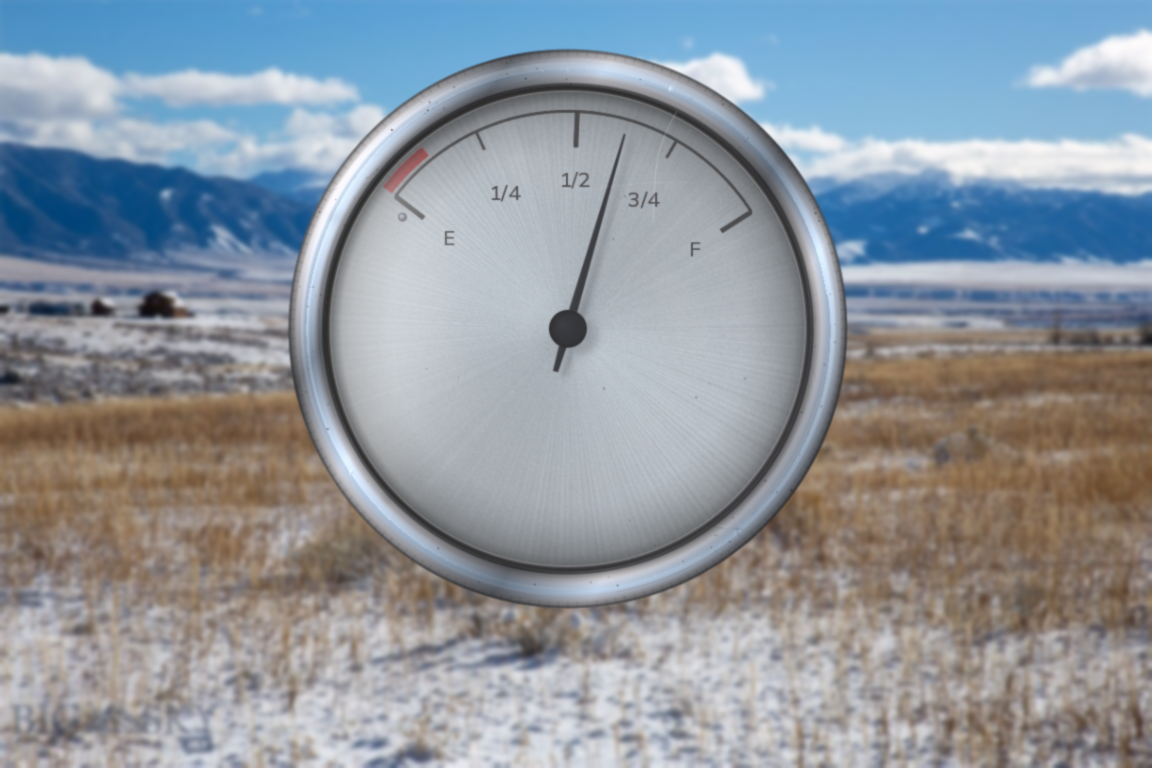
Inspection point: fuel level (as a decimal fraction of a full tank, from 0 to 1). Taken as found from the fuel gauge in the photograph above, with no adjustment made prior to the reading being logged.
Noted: 0.625
